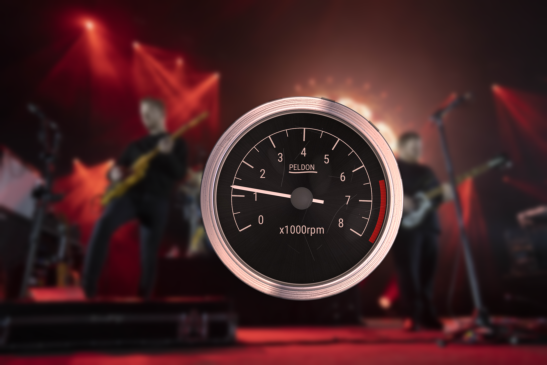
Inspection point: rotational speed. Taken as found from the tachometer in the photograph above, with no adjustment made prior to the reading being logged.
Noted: 1250 rpm
